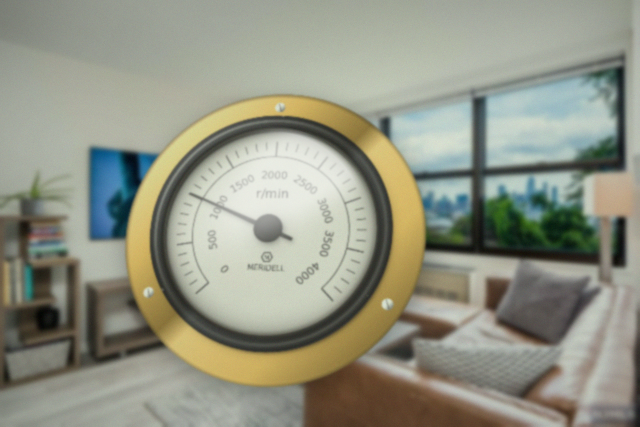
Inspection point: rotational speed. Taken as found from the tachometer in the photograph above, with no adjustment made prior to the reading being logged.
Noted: 1000 rpm
